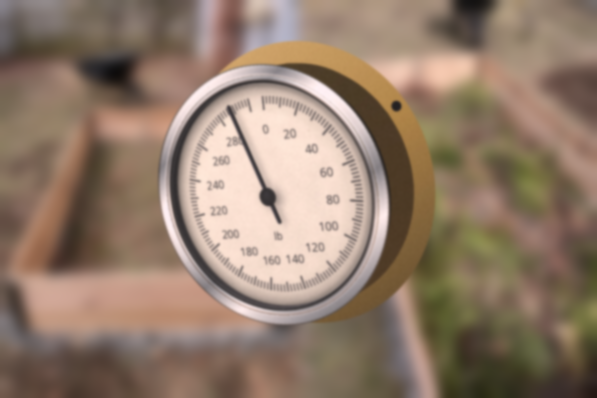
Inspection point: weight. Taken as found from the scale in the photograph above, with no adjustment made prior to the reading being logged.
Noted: 290 lb
